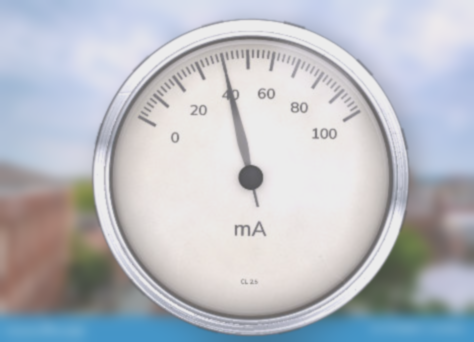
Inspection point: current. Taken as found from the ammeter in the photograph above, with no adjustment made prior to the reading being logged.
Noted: 40 mA
